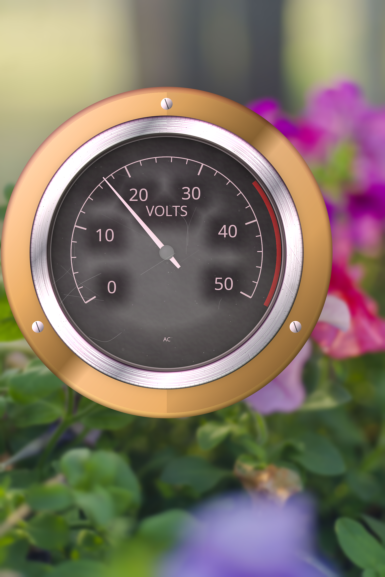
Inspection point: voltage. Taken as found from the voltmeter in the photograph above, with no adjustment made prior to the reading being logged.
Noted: 17 V
